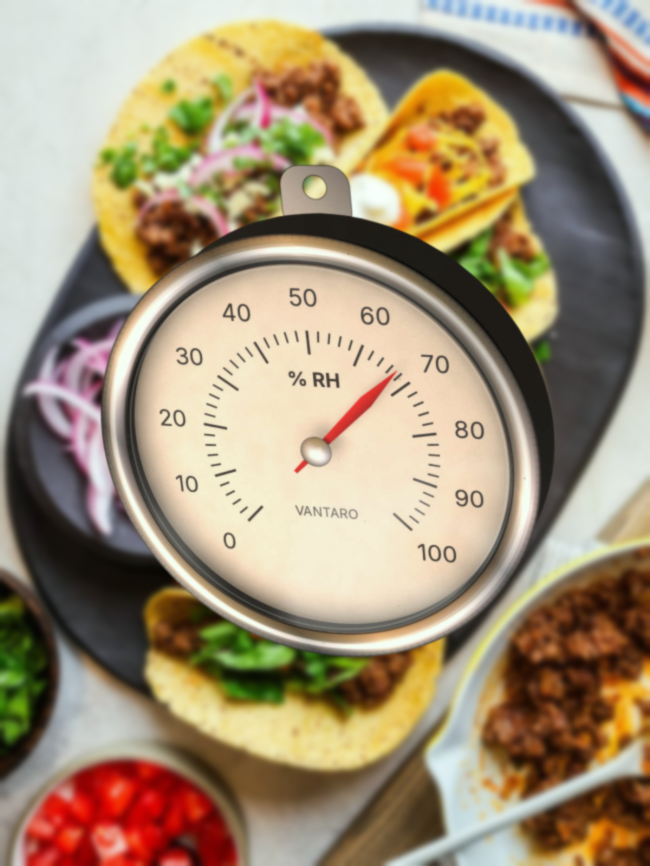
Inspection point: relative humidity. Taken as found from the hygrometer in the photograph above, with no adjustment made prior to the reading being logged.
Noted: 67 %
